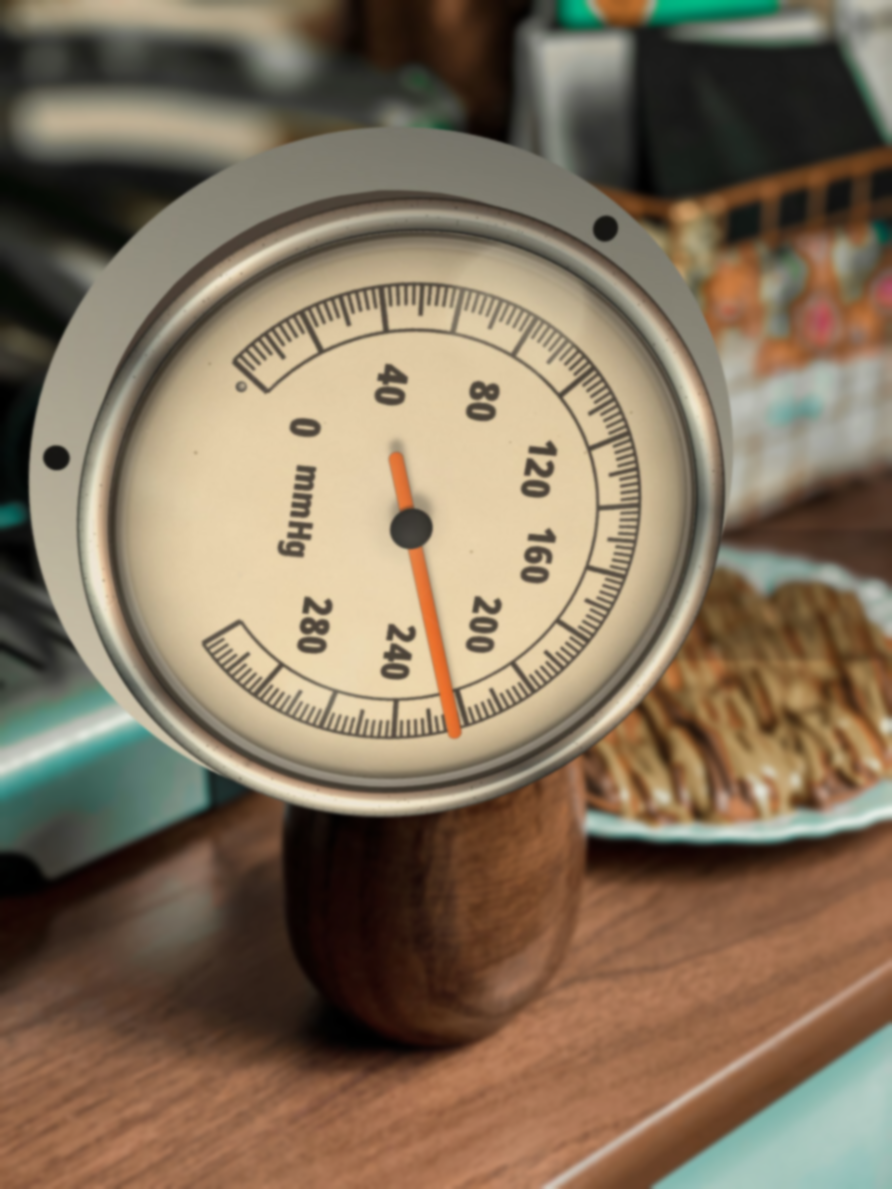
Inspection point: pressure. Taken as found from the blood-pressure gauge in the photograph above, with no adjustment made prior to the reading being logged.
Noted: 224 mmHg
